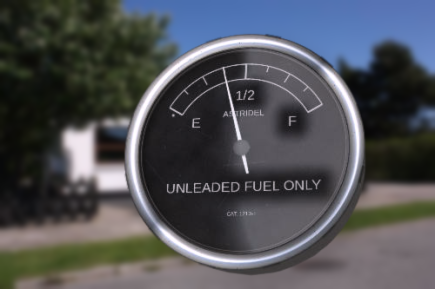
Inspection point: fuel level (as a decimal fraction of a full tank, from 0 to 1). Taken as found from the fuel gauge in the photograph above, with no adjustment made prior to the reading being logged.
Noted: 0.375
